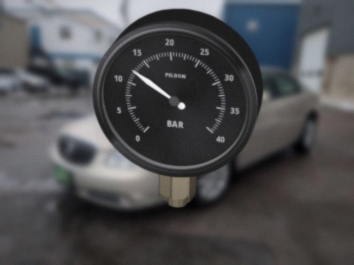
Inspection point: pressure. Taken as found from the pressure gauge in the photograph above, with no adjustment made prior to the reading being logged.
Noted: 12.5 bar
